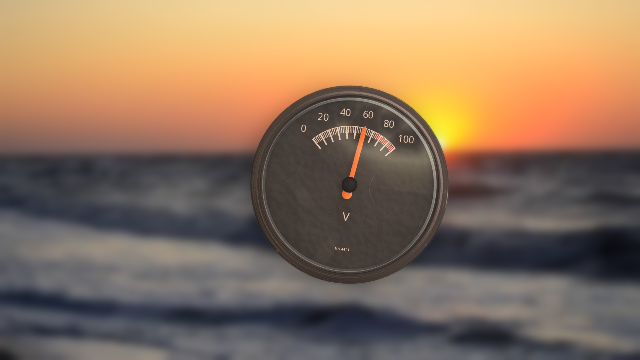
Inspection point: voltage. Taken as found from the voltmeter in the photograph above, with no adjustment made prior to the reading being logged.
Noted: 60 V
